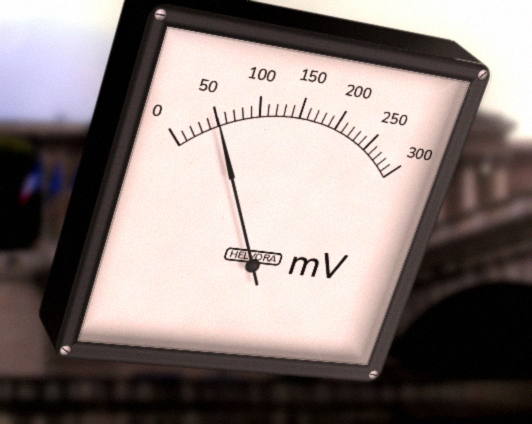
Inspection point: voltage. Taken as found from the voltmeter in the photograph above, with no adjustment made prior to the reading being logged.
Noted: 50 mV
